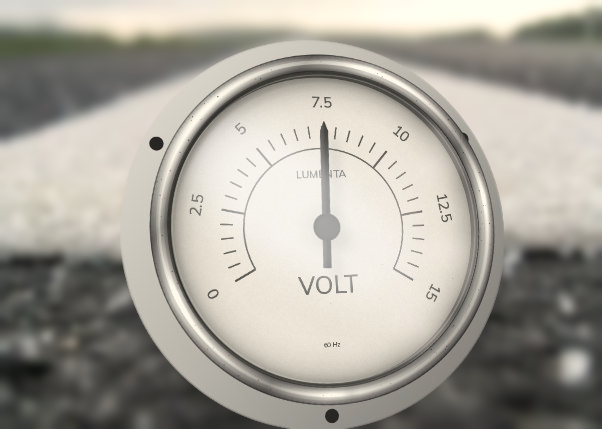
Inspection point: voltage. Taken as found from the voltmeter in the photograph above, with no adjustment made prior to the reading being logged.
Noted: 7.5 V
